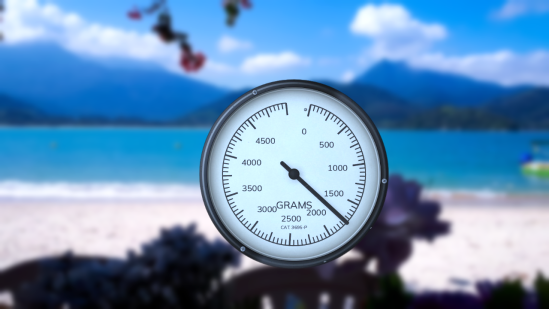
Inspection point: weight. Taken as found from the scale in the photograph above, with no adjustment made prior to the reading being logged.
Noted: 1750 g
